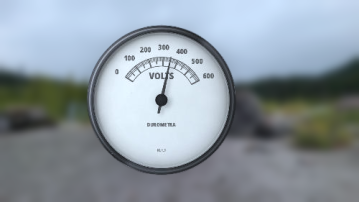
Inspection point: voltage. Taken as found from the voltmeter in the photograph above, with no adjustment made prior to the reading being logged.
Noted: 350 V
